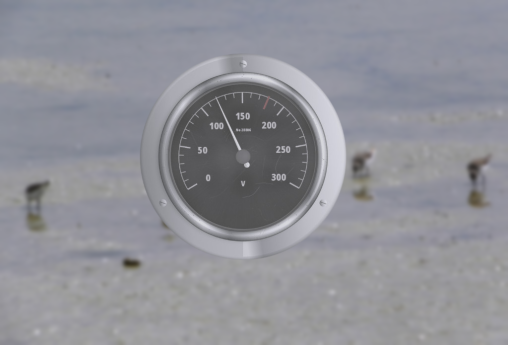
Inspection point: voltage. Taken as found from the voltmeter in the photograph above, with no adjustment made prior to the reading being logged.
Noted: 120 V
